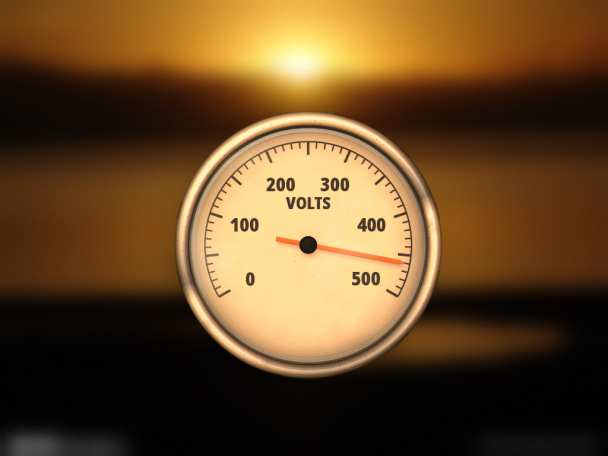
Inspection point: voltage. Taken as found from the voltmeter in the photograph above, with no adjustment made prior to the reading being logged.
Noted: 460 V
